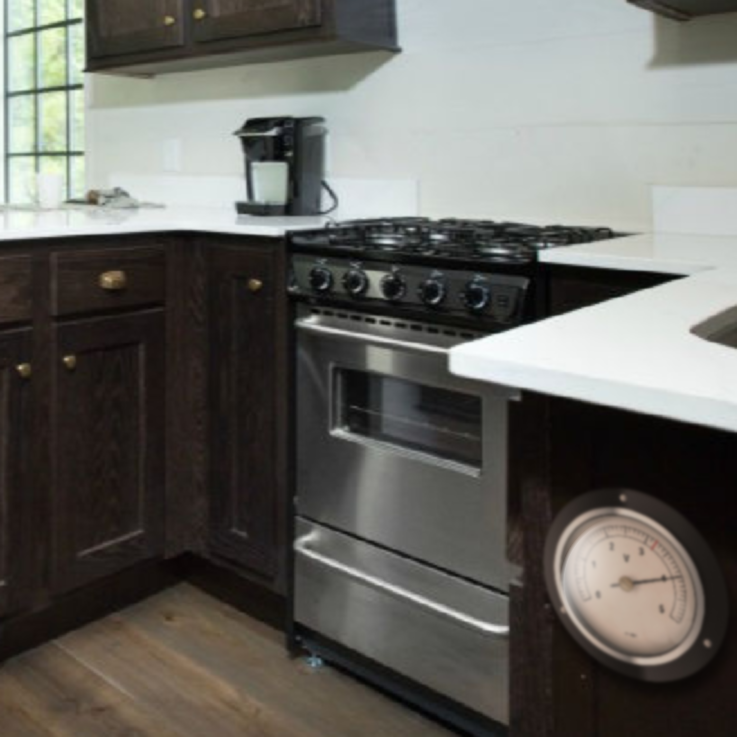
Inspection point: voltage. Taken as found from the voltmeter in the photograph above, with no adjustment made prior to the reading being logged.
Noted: 4 V
